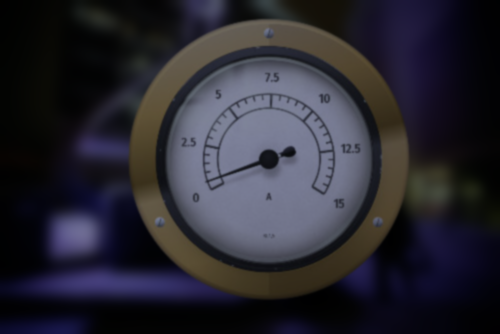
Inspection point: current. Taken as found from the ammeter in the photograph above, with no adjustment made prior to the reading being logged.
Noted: 0.5 A
